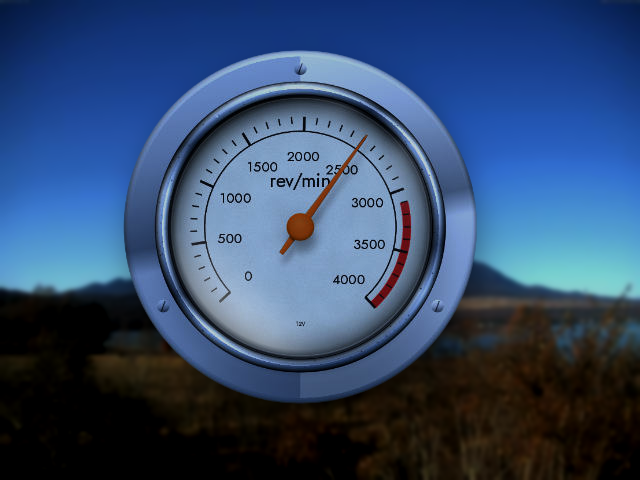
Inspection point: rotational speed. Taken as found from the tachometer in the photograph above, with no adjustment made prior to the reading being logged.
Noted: 2500 rpm
